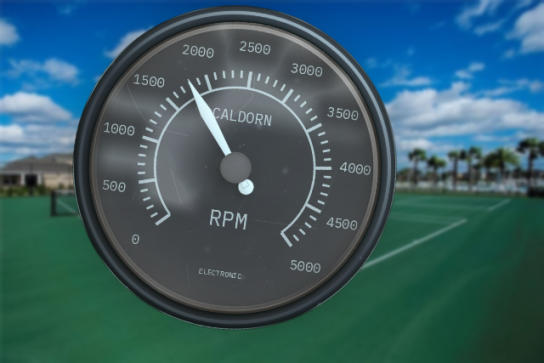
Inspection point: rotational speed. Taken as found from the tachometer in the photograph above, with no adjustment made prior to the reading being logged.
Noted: 1800 rpm
